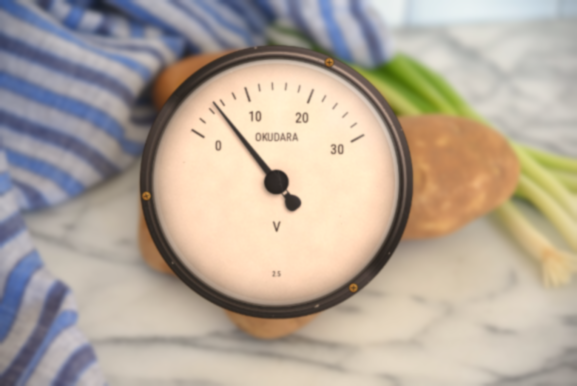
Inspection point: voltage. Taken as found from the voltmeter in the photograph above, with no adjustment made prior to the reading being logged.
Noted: 5 V
